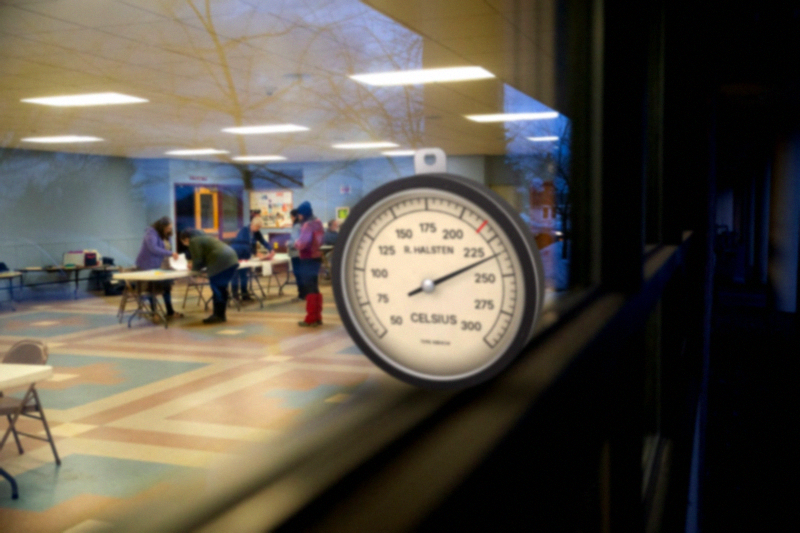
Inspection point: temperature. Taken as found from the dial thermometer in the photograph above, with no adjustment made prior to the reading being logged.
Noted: 235 °C
